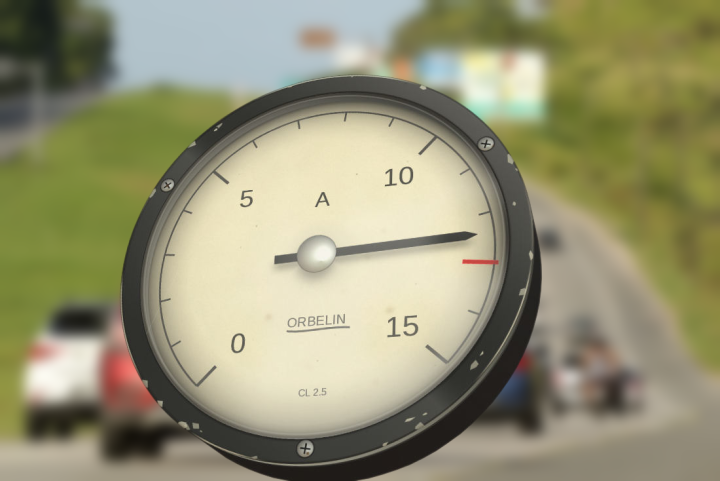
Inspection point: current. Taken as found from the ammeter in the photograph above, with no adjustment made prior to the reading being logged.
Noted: 12.5 A
